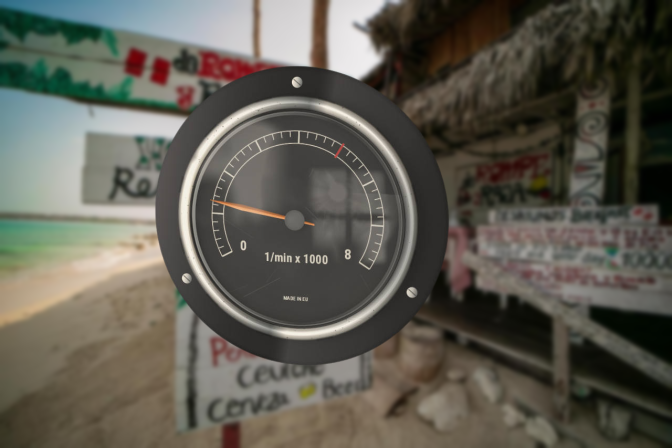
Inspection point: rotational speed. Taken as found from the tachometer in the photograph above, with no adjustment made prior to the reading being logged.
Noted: 1300 rpm
